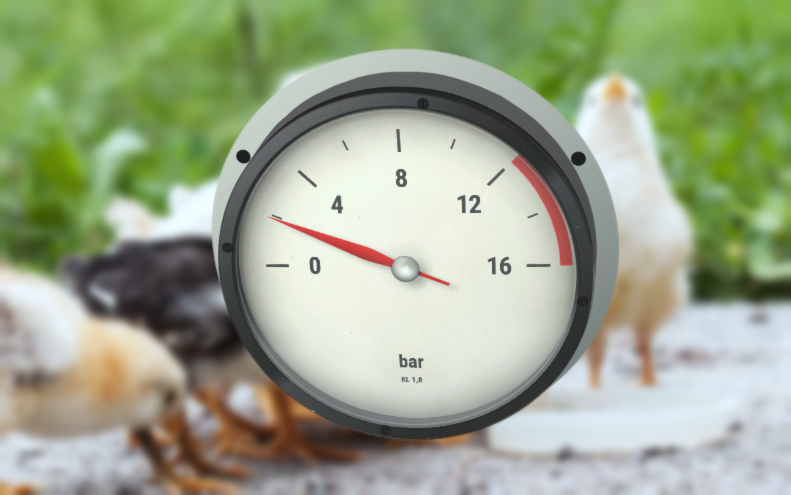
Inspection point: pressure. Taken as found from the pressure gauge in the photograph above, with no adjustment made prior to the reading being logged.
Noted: 2 bar
